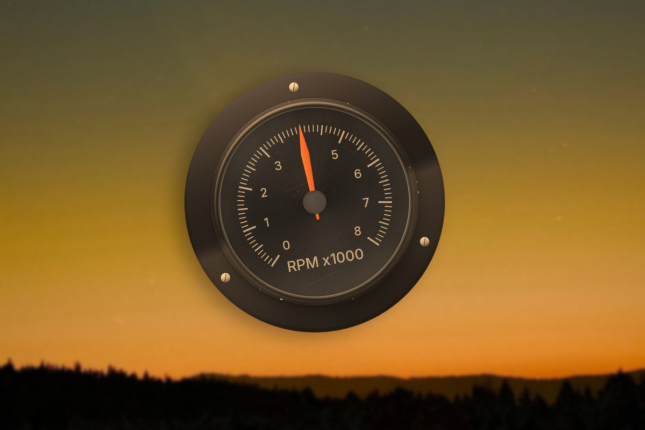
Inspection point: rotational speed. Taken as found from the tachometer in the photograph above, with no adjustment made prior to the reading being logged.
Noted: 4000 rpm
